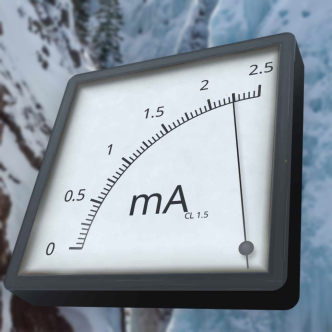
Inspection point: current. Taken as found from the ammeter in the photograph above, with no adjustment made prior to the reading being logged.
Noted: 2.25 mA
